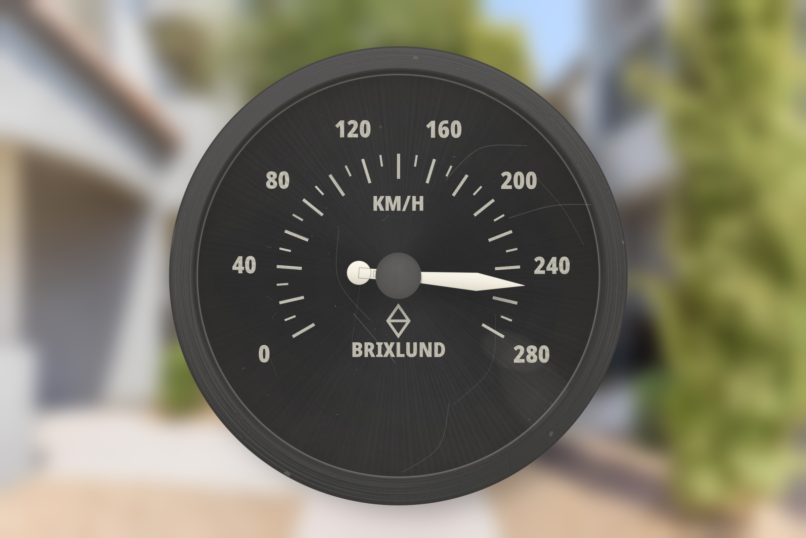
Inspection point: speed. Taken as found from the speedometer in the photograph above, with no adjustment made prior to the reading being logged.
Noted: 250 km/h
